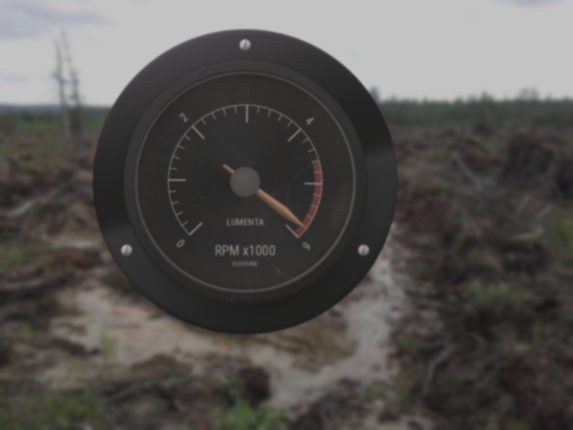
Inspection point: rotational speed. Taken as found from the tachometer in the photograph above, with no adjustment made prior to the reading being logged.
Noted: 5800 rpm
